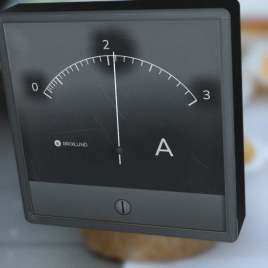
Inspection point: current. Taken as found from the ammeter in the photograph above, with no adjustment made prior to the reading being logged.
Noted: 2.1 A
